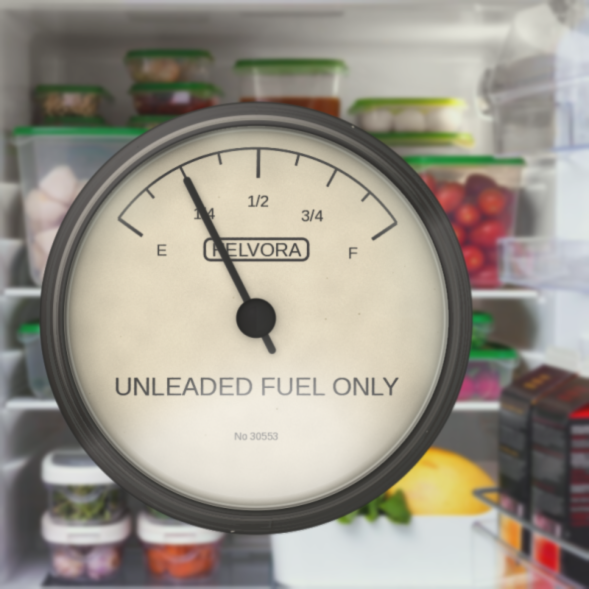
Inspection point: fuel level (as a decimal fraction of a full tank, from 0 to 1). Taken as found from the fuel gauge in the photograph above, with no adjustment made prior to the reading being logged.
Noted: 0.25
